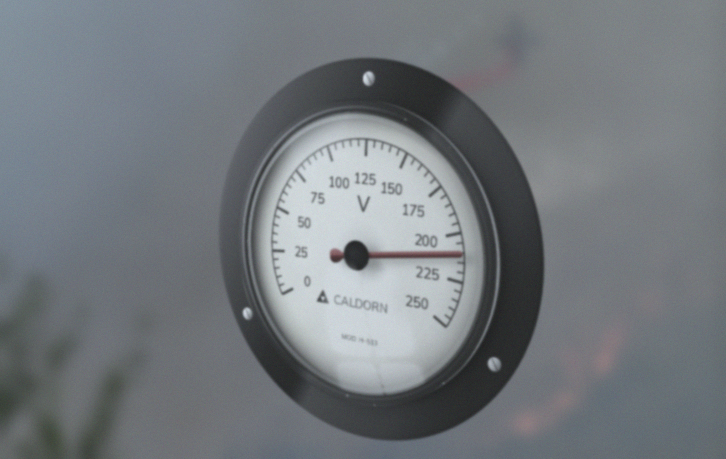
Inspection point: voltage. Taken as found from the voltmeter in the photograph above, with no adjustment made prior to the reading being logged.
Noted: 210 V
